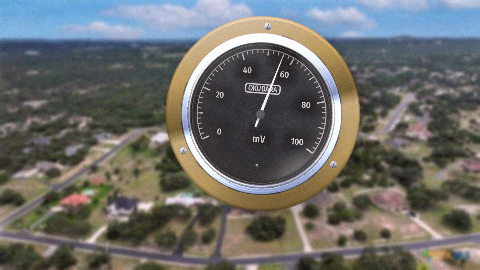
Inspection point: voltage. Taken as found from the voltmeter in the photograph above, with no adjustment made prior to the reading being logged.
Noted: 56 mV
